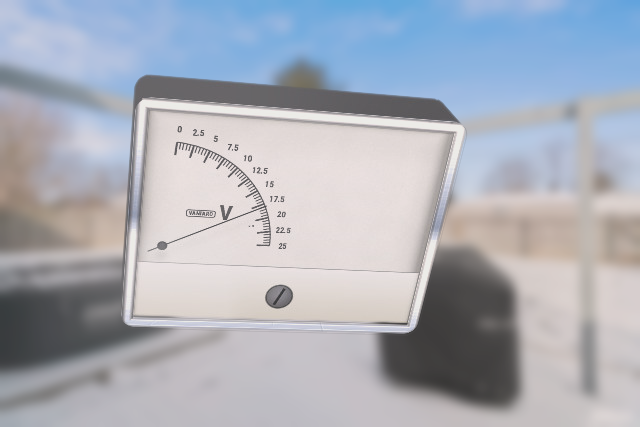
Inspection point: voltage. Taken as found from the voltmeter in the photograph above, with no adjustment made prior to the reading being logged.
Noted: 17.5 V
